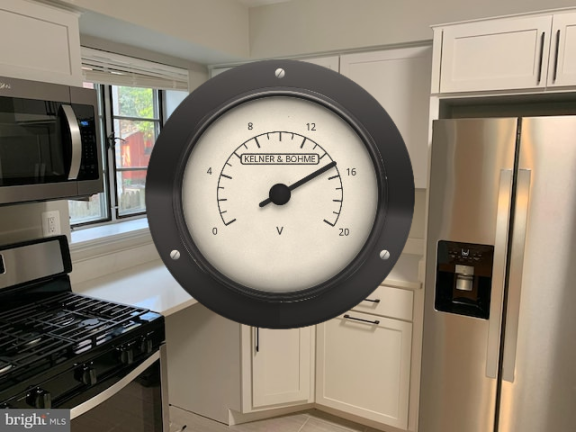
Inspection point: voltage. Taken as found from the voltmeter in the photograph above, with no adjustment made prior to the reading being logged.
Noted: 15 V
